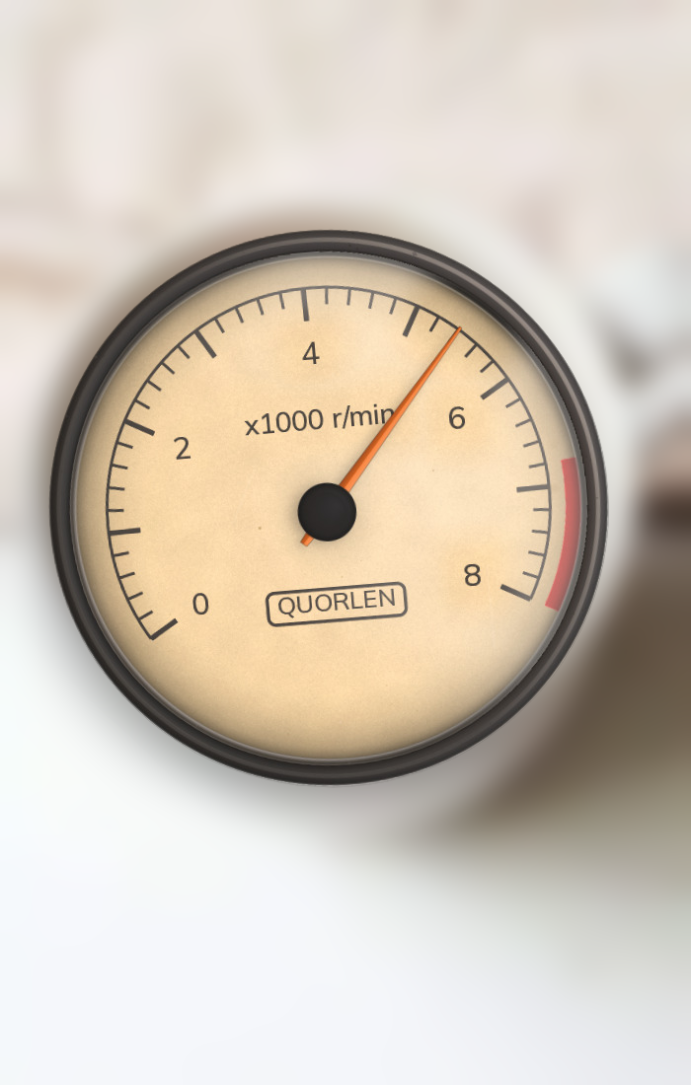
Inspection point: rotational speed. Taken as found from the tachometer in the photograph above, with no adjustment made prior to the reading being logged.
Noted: 5400 rpm
